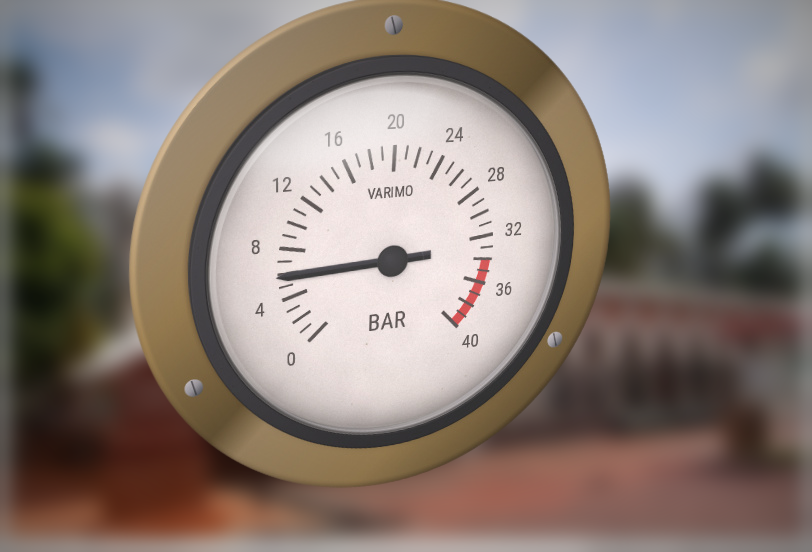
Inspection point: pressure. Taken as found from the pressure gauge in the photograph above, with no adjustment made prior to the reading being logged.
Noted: 6 bar
